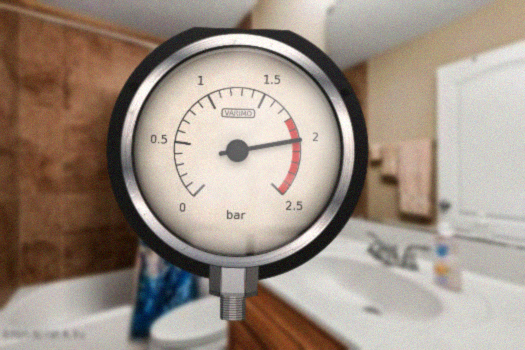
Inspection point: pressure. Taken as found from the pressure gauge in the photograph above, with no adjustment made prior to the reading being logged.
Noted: 2 bar
